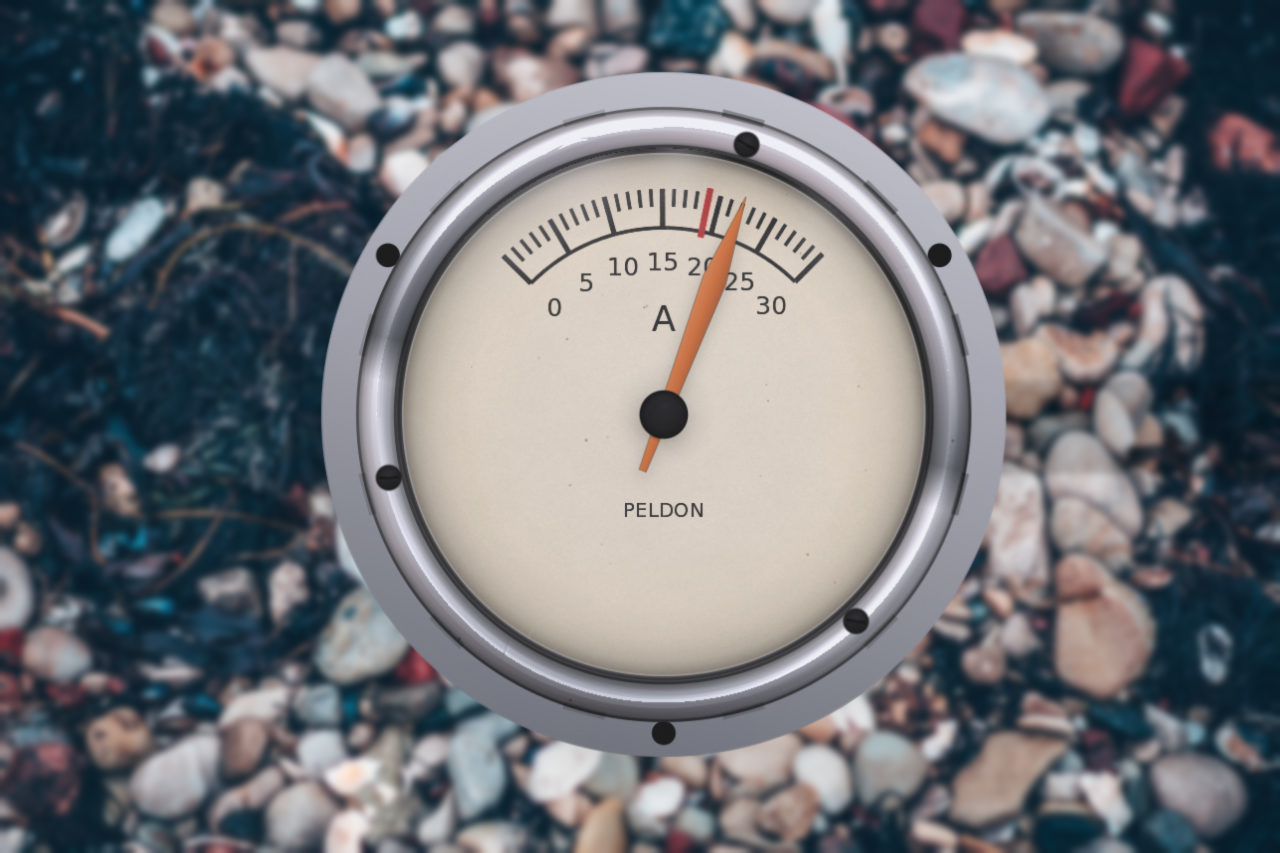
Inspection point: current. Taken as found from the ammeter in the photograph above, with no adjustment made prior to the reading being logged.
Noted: 22 A
